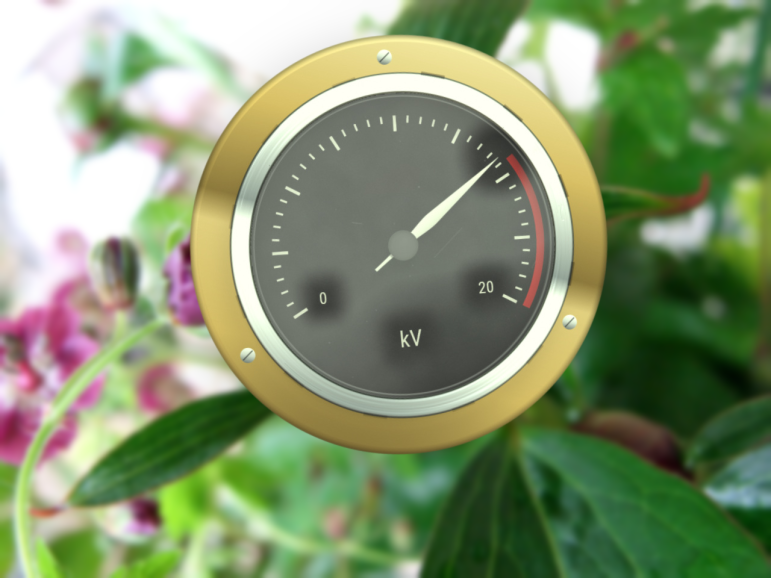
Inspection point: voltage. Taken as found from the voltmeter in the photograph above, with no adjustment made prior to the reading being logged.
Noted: 14.25 kV
